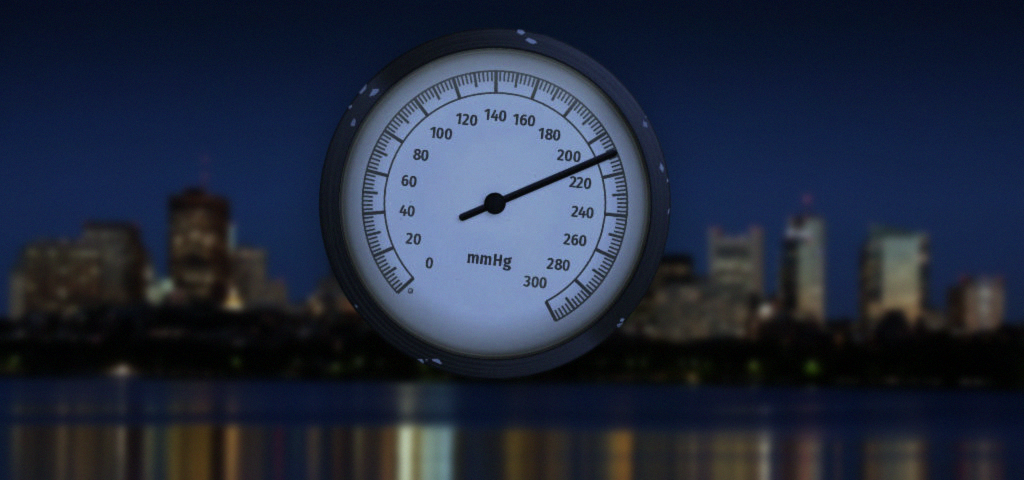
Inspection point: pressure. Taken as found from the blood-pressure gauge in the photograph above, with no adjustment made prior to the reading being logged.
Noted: 210 mmHg
